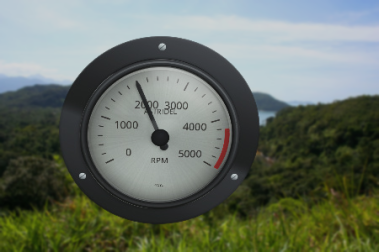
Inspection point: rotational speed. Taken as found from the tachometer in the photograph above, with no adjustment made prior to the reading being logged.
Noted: 2000 rpm
